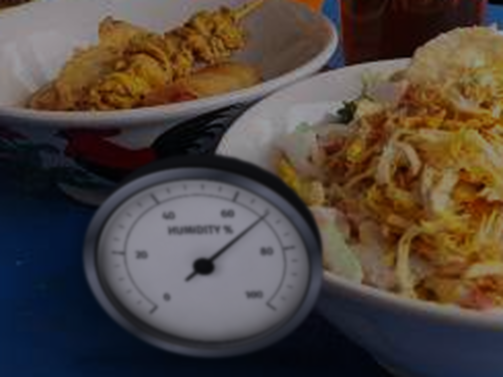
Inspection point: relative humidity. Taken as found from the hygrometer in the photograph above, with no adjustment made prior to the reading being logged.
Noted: 68 %
